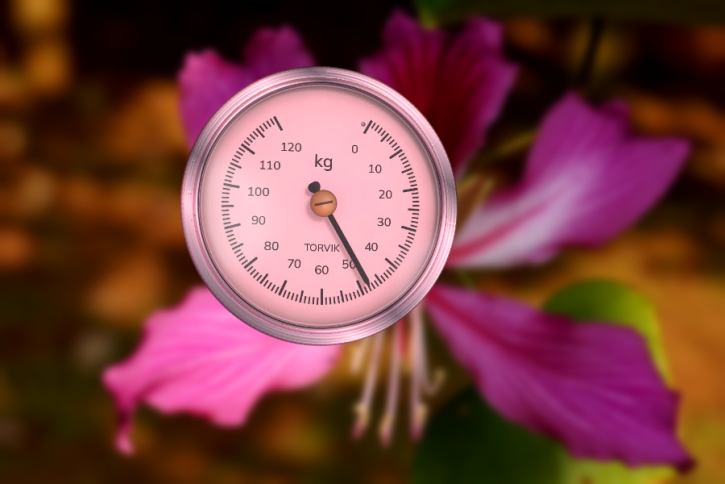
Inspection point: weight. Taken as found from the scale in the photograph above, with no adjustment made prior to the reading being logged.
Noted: 48 kg
